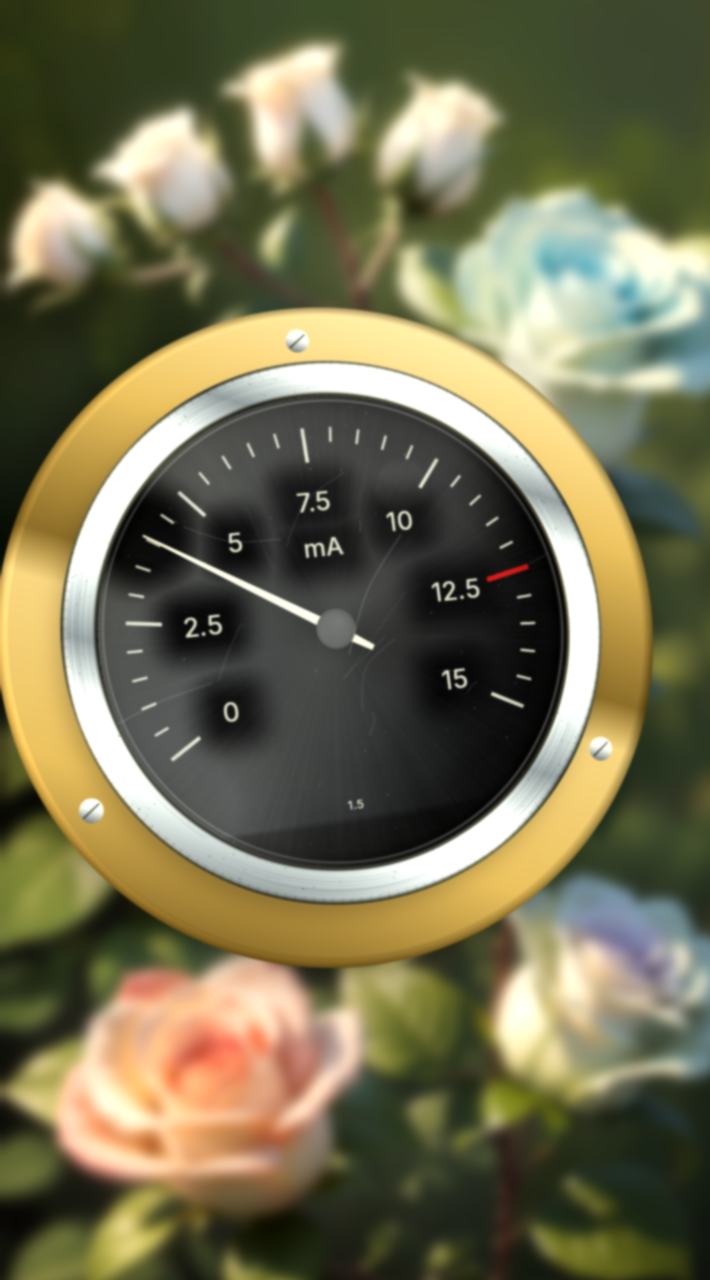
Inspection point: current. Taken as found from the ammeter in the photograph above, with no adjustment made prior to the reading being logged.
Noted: 4 mA
